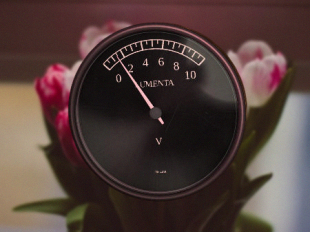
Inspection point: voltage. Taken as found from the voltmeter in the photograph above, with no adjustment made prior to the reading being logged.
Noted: 1.5 V
